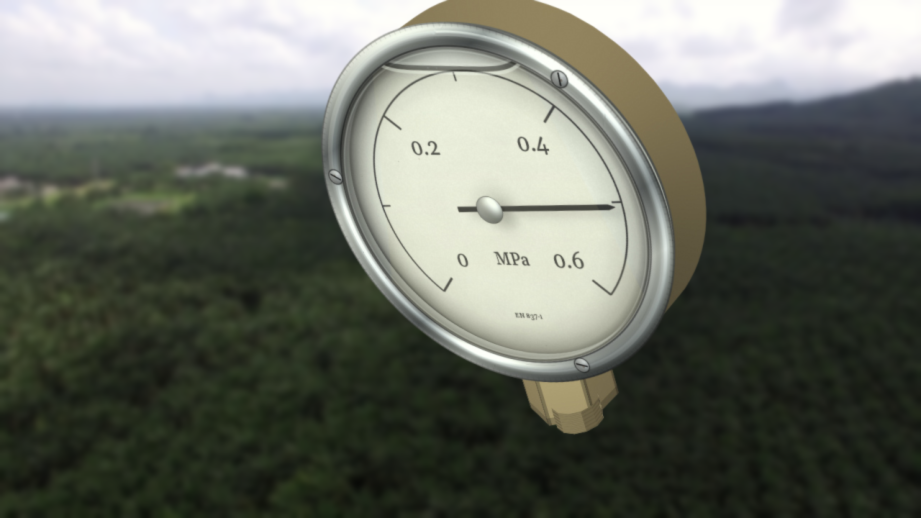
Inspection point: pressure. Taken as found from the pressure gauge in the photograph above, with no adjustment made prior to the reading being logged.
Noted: 0.5 MPa
